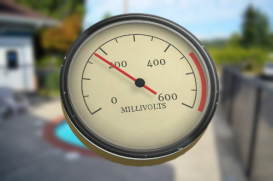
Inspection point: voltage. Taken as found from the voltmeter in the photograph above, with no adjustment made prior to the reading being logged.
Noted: 175 mV
